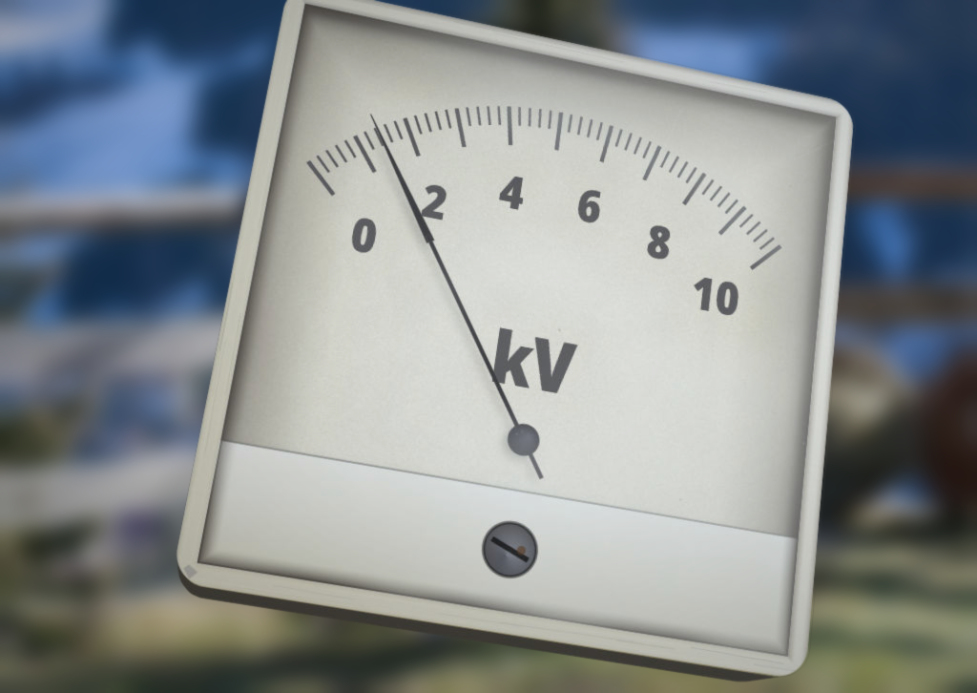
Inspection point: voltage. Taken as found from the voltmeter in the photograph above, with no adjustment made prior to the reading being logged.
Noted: 1.4 kV
